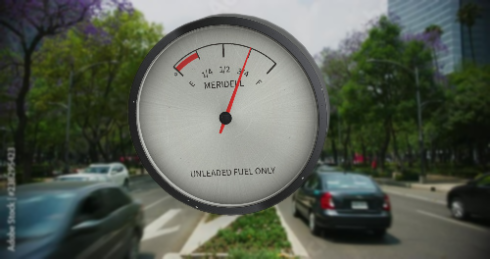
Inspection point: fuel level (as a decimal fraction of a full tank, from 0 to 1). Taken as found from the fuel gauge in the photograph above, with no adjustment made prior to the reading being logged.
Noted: 0.75
